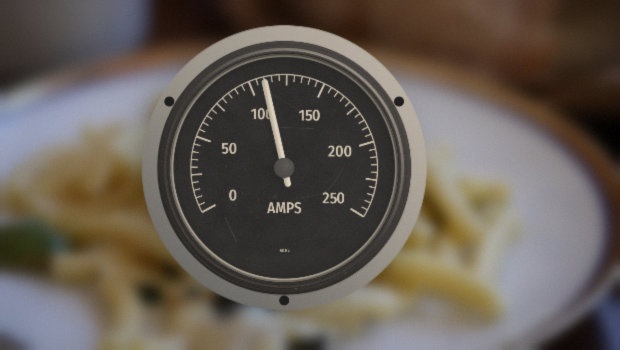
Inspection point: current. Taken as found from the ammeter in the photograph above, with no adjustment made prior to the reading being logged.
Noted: 110 A
